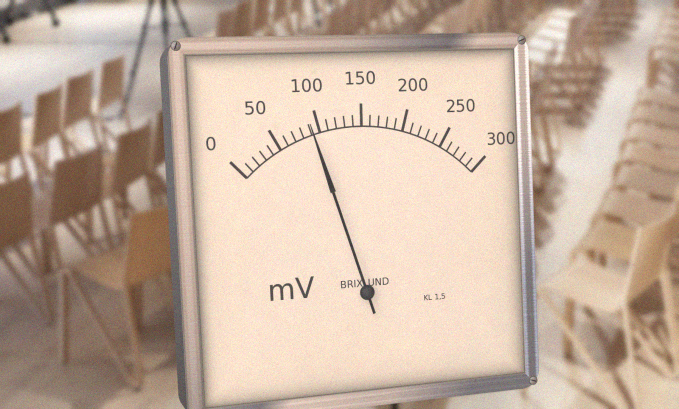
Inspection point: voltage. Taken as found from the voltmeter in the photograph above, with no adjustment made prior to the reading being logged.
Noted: 90 mV
